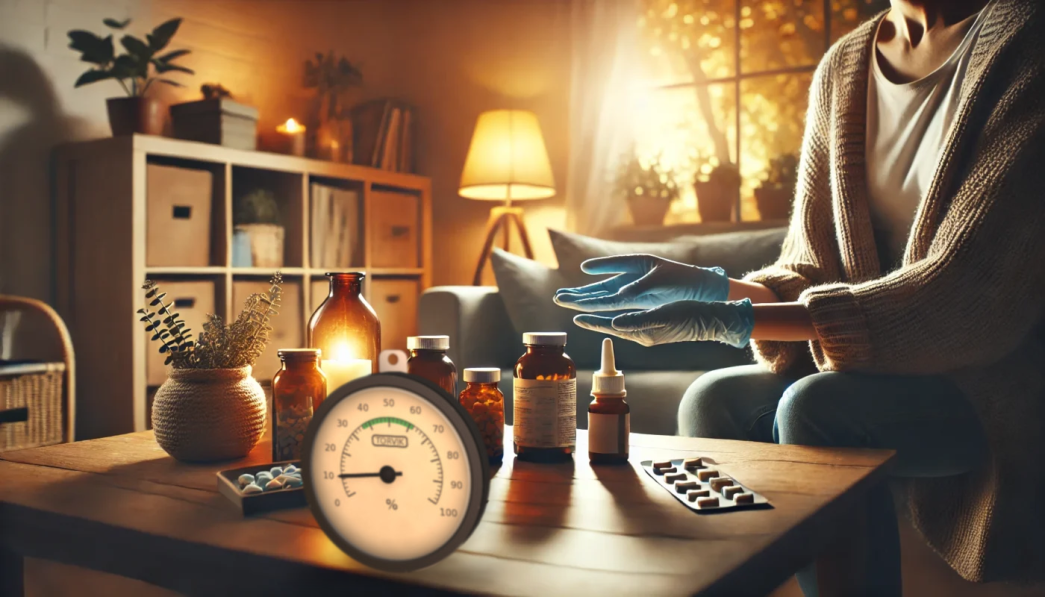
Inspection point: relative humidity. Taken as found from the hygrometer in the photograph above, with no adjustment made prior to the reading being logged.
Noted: 10 %
